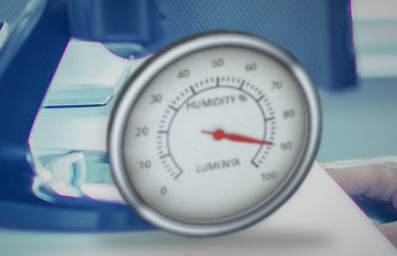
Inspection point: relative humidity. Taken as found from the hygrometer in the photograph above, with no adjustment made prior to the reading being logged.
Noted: 90 %
